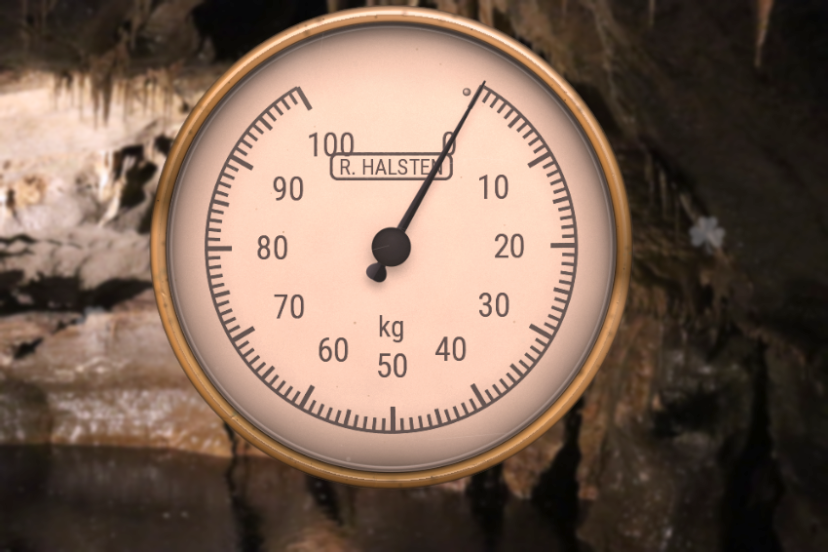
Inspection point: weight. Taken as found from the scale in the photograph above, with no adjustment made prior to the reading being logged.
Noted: 0 kg
